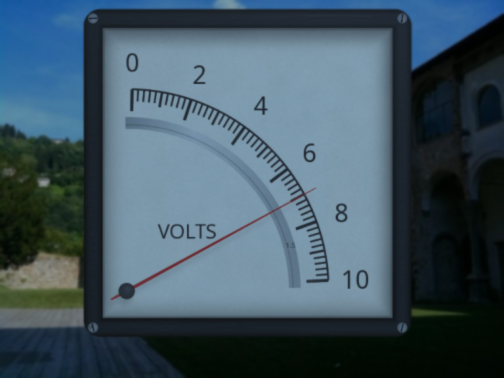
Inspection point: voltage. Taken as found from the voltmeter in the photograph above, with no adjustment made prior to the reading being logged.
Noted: 7 V
